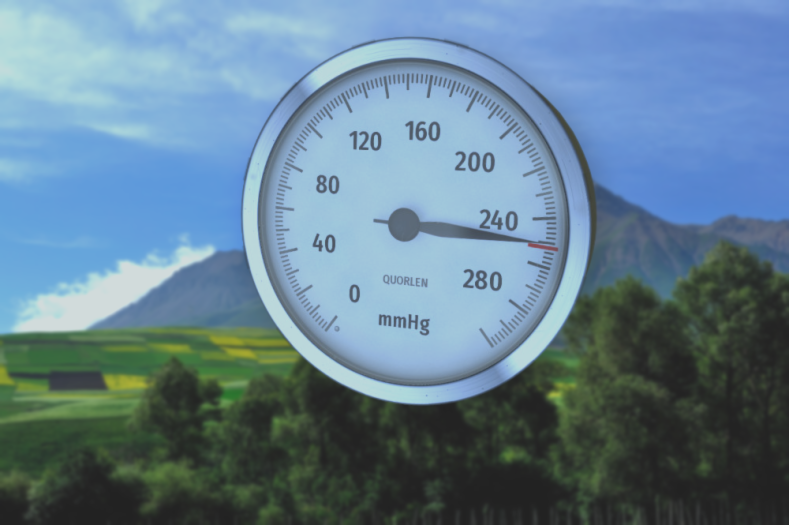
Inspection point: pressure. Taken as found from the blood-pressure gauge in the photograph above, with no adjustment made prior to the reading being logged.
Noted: 250 mmHg
